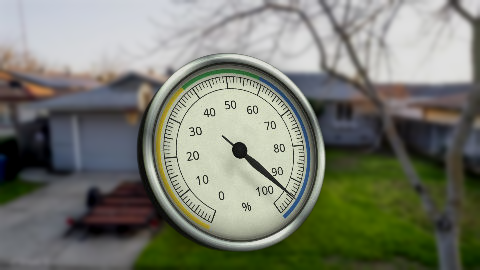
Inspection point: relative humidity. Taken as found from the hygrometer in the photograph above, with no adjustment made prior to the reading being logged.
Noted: 95 %
